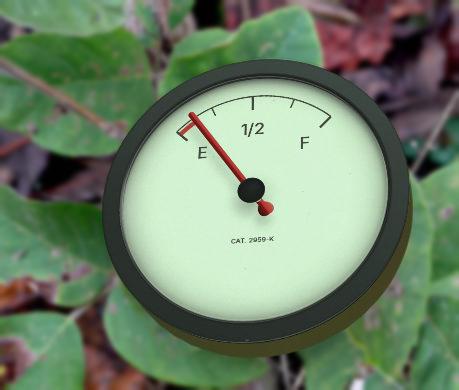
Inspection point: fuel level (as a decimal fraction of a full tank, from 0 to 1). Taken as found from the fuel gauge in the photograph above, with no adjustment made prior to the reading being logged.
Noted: 0.125
